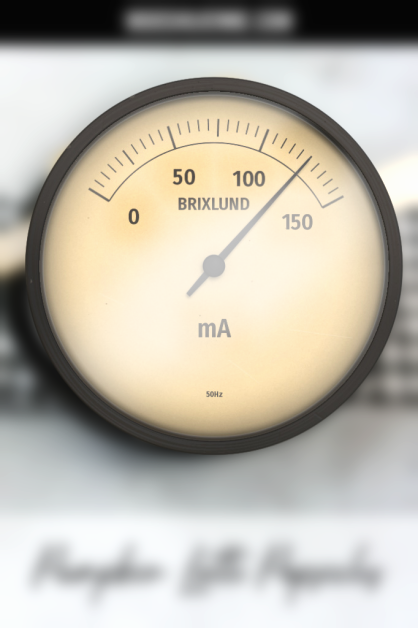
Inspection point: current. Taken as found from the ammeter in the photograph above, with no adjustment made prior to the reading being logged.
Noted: 125 mA
